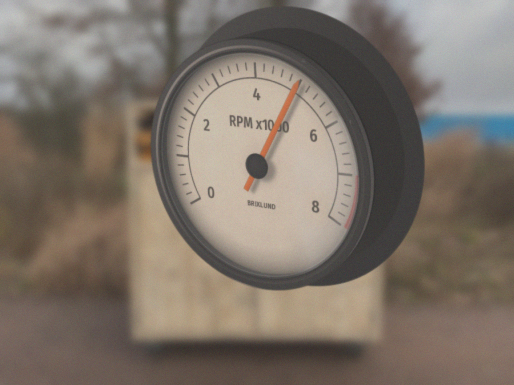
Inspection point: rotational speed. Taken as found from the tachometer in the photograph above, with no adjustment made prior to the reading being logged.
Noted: 5000 rpm
